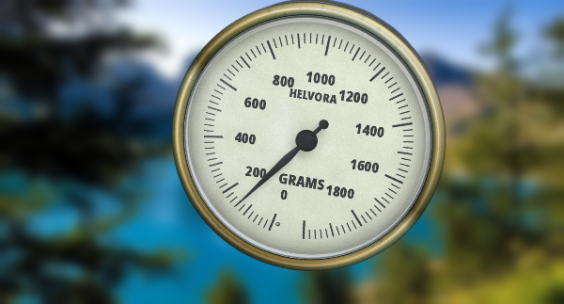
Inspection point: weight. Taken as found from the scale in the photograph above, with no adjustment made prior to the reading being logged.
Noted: 140 g
